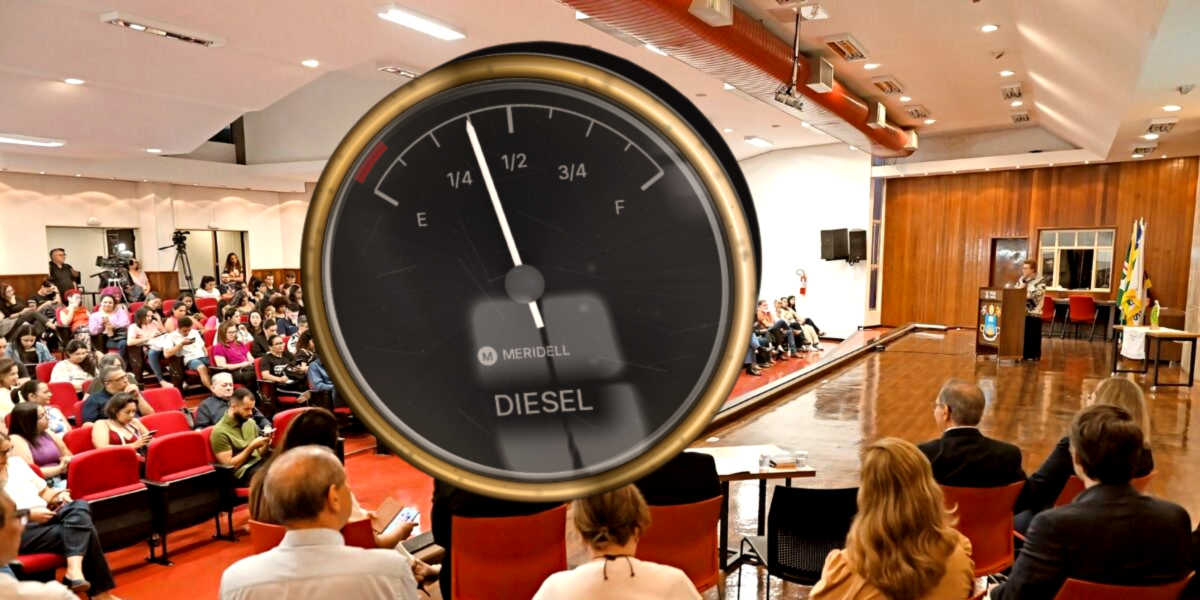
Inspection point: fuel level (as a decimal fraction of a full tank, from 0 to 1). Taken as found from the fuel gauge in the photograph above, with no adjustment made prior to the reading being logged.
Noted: 0.375
